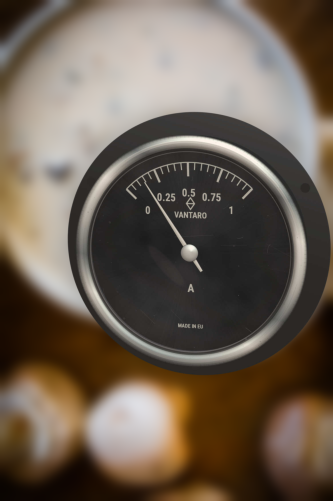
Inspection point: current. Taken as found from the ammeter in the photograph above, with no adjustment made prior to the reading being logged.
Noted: 0.15 A
